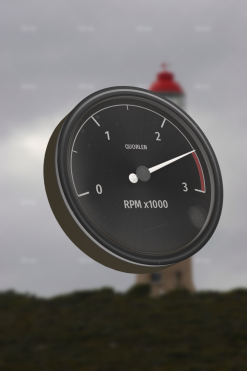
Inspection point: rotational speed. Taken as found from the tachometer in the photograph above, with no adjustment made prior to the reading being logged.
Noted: 2500 rpm
